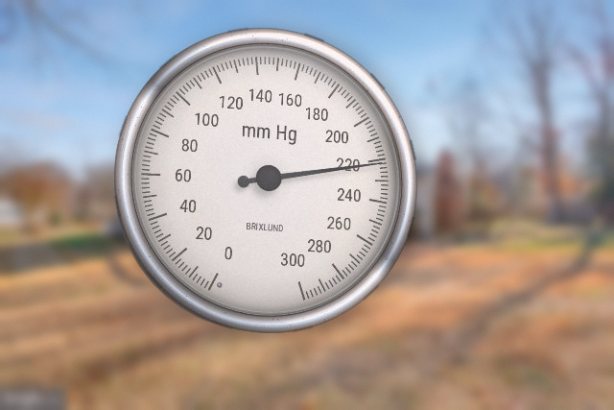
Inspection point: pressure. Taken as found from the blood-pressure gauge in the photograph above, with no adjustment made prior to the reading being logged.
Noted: 222 mmHg
